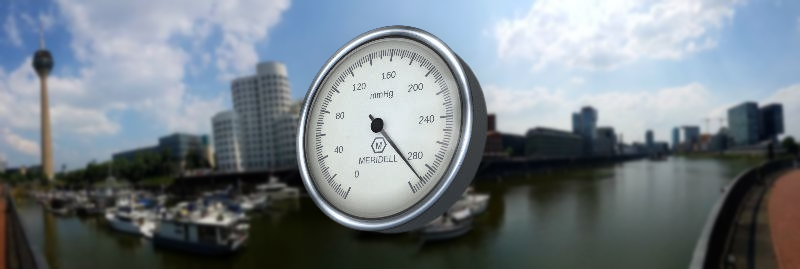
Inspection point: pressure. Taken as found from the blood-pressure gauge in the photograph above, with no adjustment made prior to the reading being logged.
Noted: 290 mmHg
